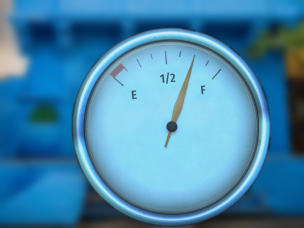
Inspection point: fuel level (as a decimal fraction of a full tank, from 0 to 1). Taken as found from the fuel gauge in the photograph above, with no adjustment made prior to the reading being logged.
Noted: 0.75
